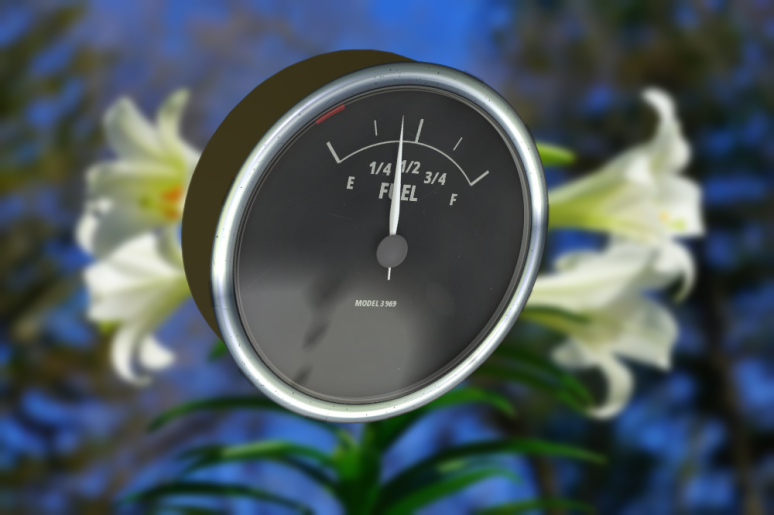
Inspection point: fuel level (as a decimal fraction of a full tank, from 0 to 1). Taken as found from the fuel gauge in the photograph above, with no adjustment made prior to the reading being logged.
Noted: 0.375
